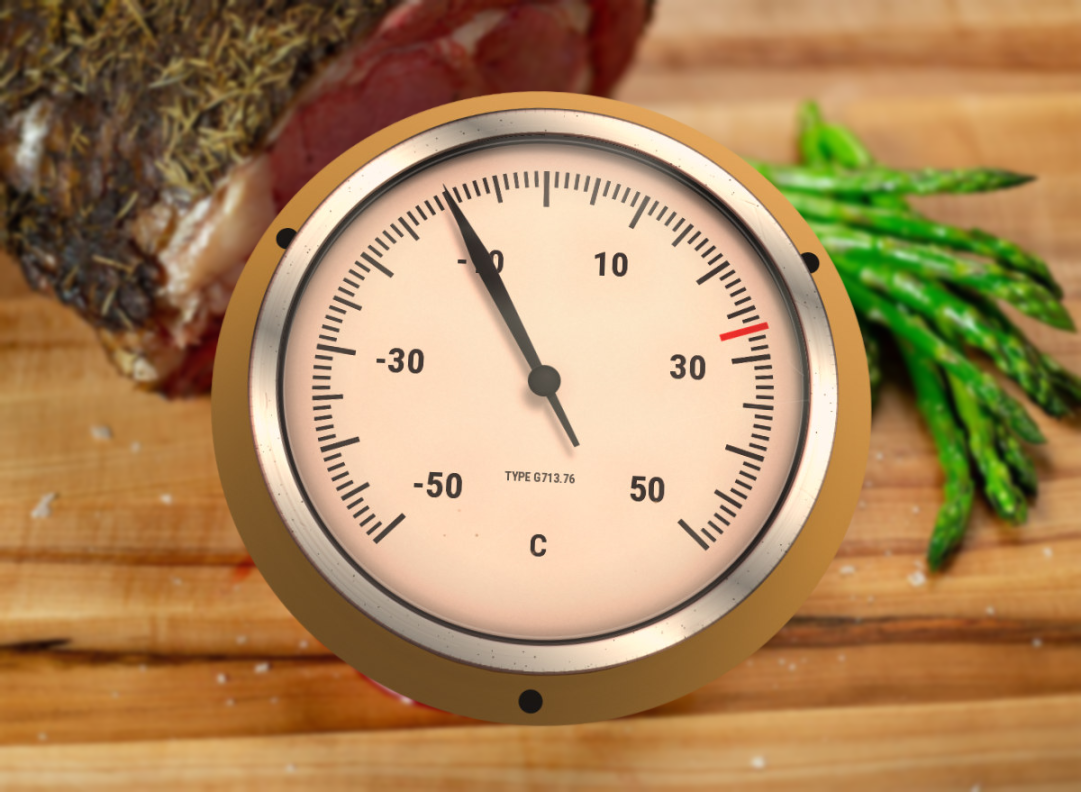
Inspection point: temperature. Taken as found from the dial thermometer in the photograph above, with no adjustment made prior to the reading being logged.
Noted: -10 °C
